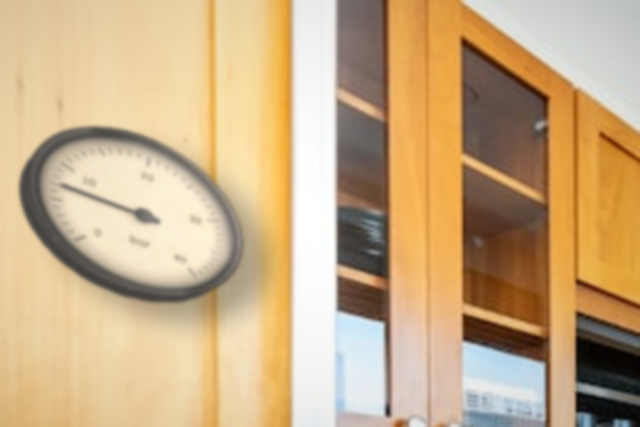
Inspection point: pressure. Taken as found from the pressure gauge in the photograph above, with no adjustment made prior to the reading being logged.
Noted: 7 bar
